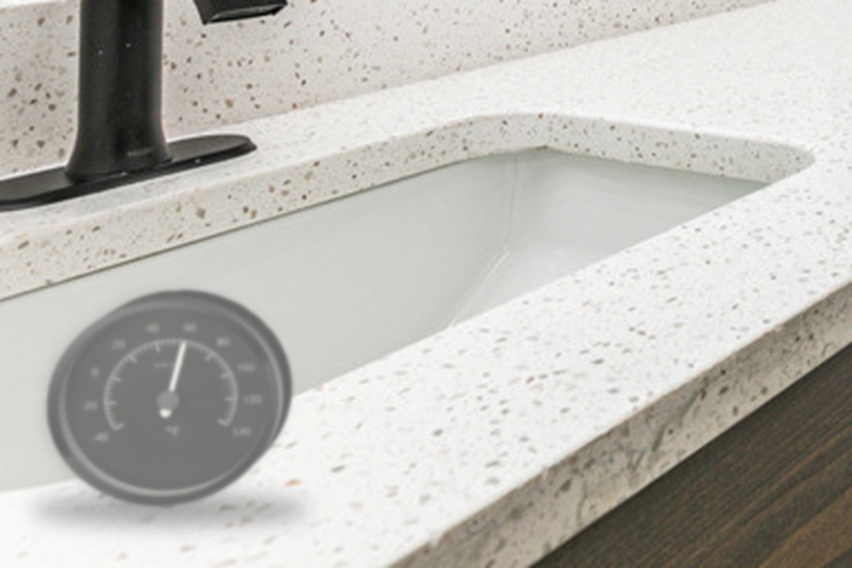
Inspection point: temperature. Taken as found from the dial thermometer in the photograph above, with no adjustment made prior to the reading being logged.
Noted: 60 °F
